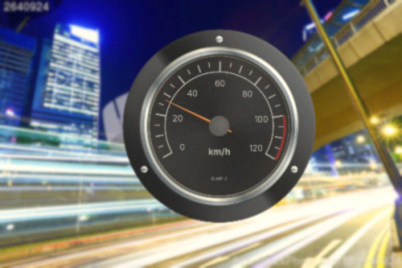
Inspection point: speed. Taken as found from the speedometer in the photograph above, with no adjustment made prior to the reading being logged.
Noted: 27.5 km/h
